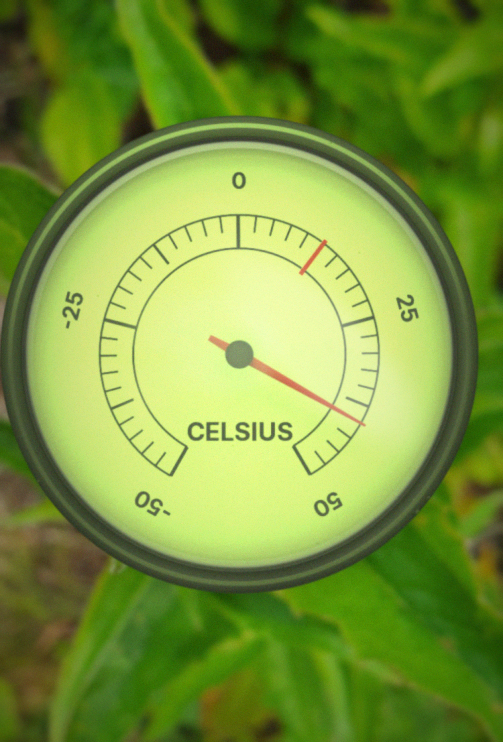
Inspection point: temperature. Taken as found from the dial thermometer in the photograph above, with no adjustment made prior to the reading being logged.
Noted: 40 °C
